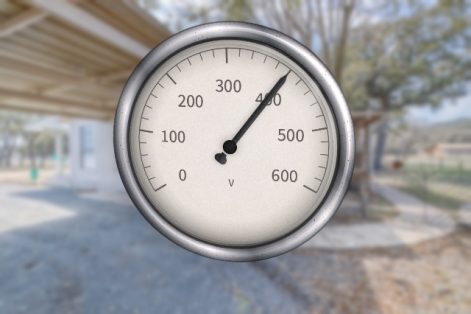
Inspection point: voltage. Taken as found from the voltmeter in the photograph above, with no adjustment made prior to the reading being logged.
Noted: 400 V
